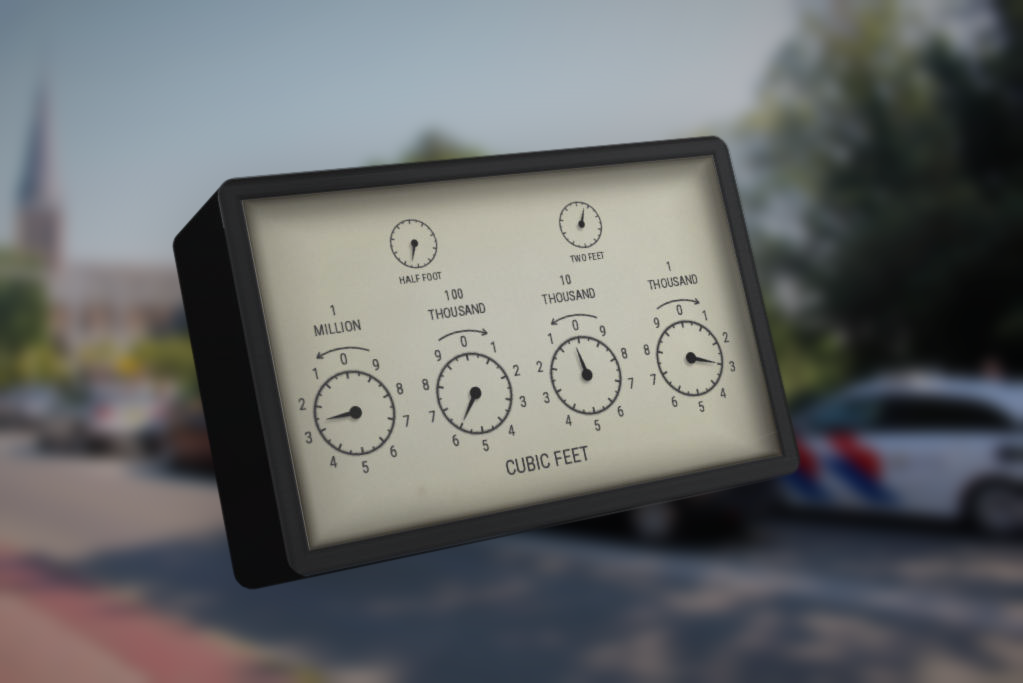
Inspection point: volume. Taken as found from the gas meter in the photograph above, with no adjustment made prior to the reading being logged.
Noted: 260300 ft³
